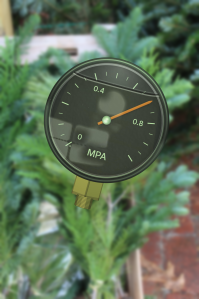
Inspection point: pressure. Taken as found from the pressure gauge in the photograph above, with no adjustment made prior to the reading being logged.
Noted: 0.7 MPa
